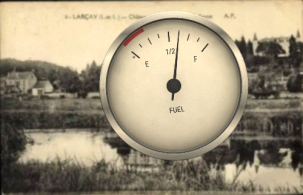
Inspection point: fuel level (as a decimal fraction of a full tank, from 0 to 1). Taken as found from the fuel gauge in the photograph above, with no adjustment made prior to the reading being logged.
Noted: 0.625
